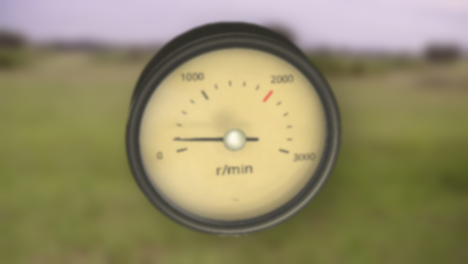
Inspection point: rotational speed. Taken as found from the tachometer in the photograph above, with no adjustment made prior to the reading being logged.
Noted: 200 rpm
